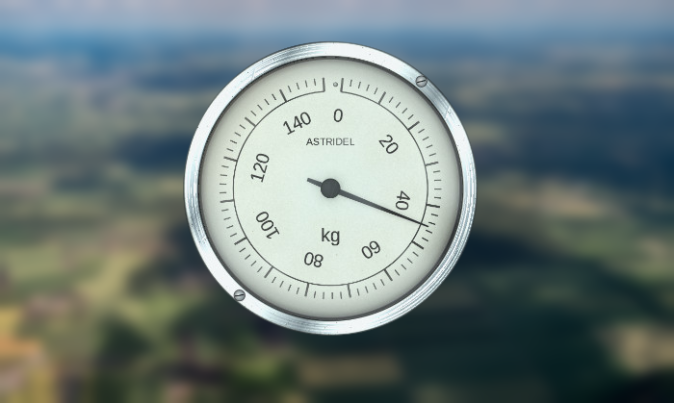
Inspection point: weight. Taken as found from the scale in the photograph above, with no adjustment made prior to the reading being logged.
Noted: 45 kg
